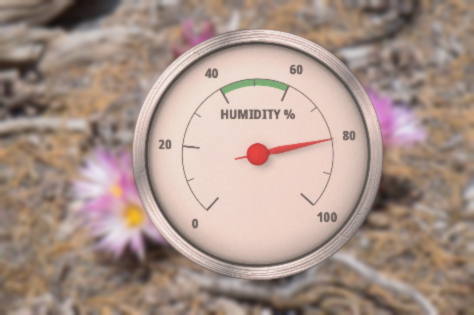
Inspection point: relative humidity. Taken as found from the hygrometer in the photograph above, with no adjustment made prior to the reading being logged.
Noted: 80 %
